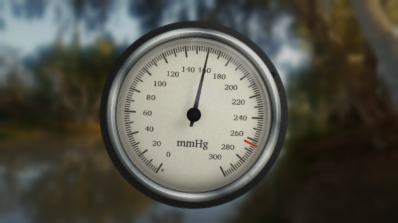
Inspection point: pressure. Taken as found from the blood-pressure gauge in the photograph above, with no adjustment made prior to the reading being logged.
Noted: 160 mmHg
